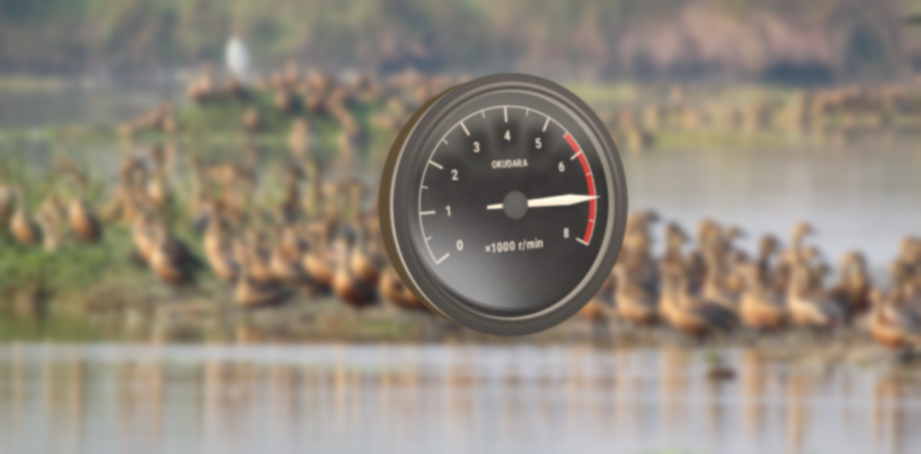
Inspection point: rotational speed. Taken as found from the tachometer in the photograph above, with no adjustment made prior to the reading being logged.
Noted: 7000 rpm
